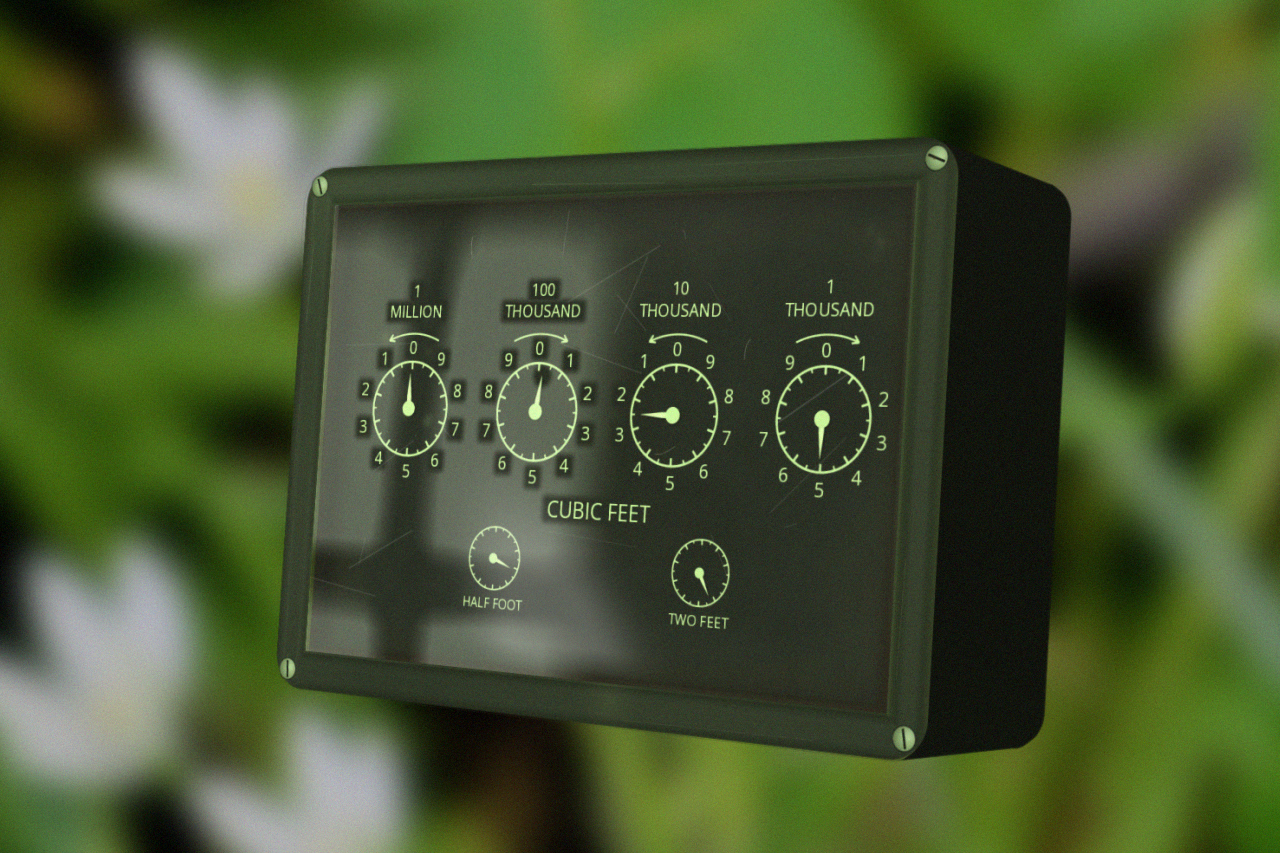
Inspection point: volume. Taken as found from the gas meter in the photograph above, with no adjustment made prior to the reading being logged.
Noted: 2500 ft³
